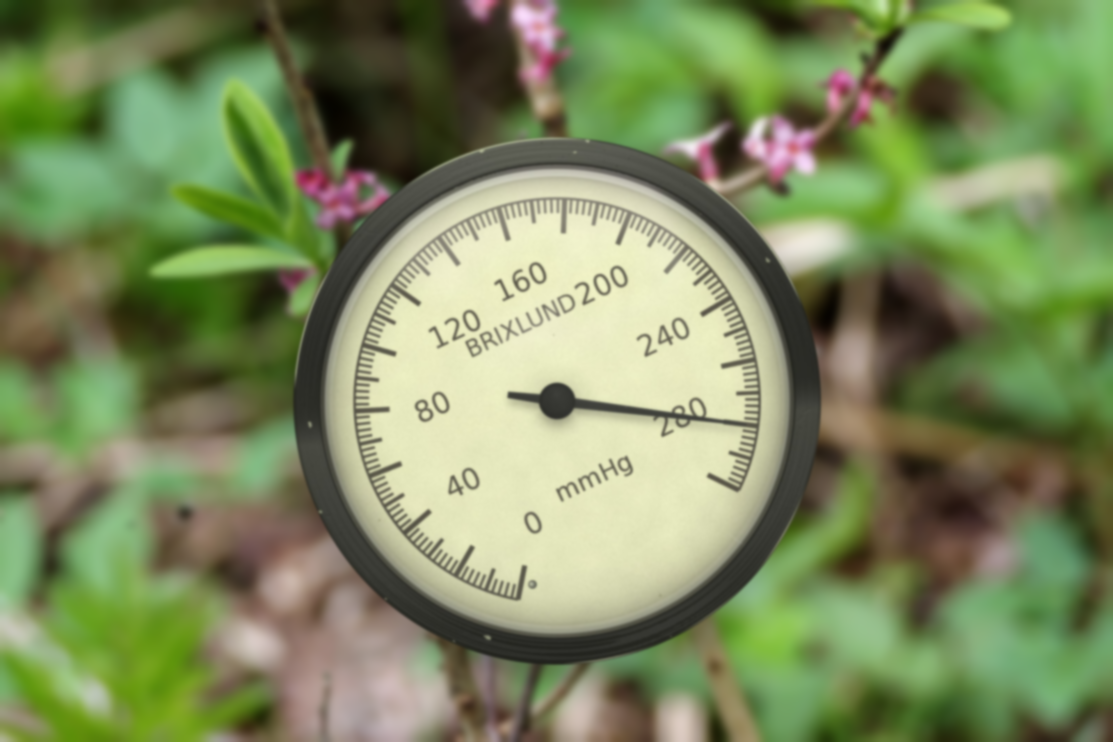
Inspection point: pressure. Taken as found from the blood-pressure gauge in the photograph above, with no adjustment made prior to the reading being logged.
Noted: 280 mmHg
